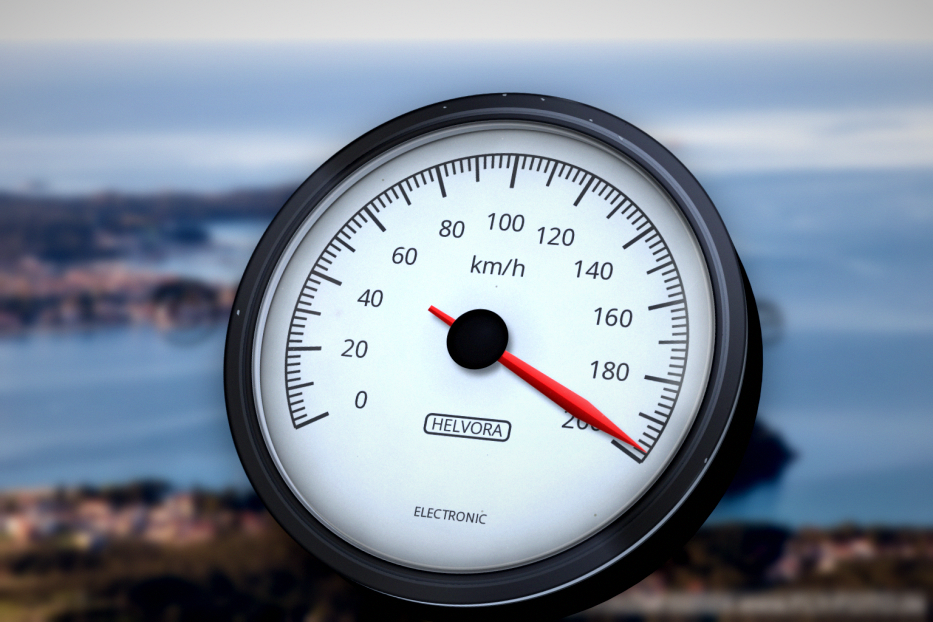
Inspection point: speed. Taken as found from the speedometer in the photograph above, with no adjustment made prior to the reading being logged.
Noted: 198 km/h
